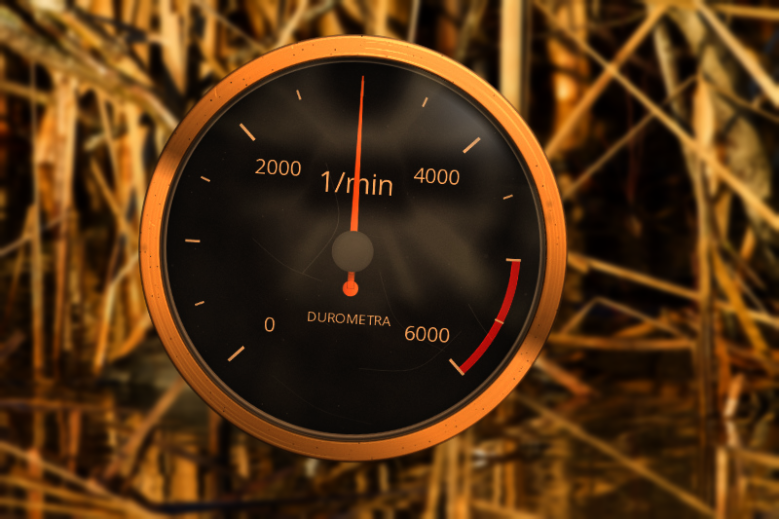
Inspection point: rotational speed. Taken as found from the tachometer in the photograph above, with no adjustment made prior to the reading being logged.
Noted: 3000 rpm
